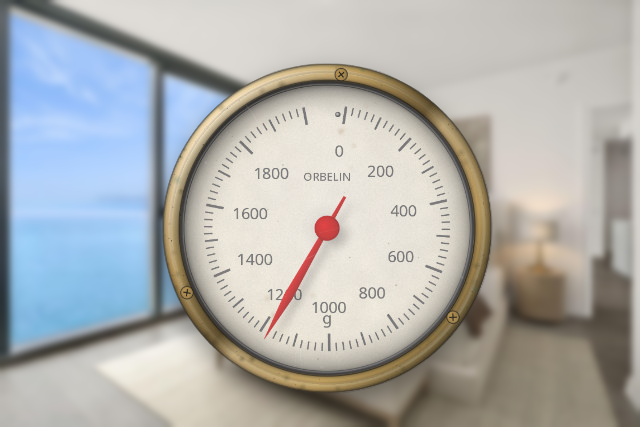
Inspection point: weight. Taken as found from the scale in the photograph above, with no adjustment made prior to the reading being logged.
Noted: 1180 g
